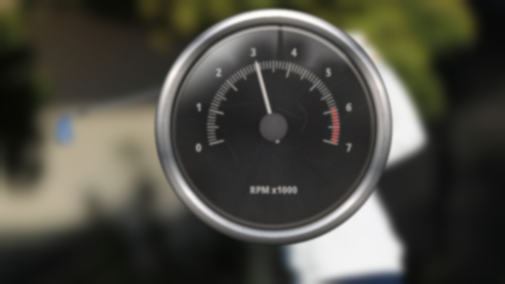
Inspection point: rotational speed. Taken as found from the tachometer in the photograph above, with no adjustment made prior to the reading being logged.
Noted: 3000 rpm
